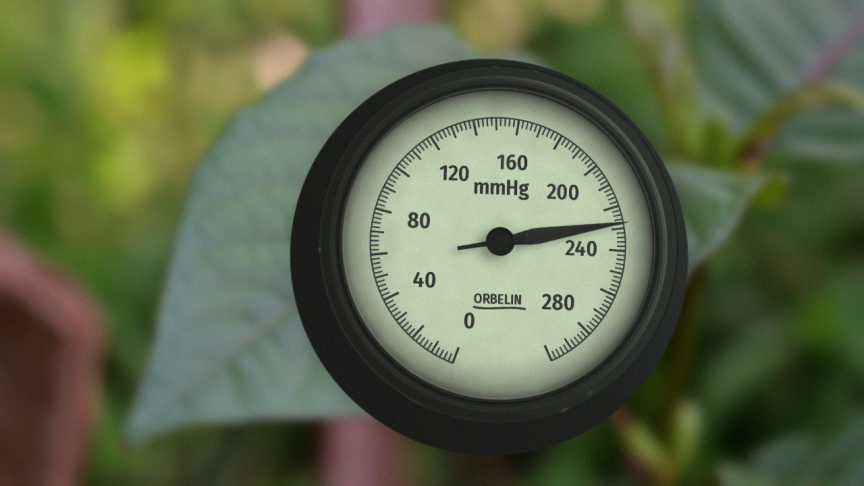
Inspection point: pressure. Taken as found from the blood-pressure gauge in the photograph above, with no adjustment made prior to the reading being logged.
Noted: 228 mmHg
